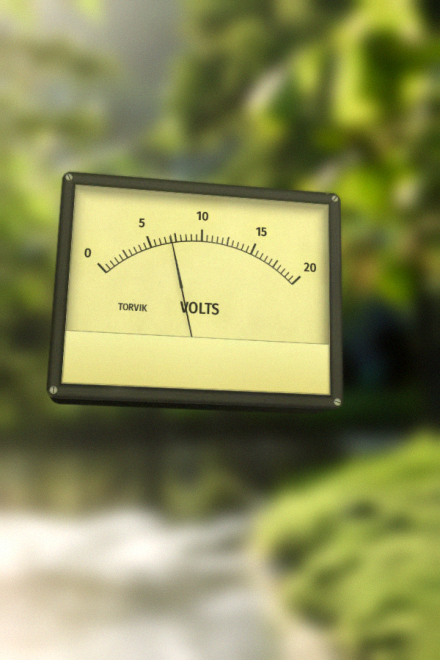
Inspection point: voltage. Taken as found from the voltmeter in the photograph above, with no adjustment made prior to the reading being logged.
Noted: 7 V
